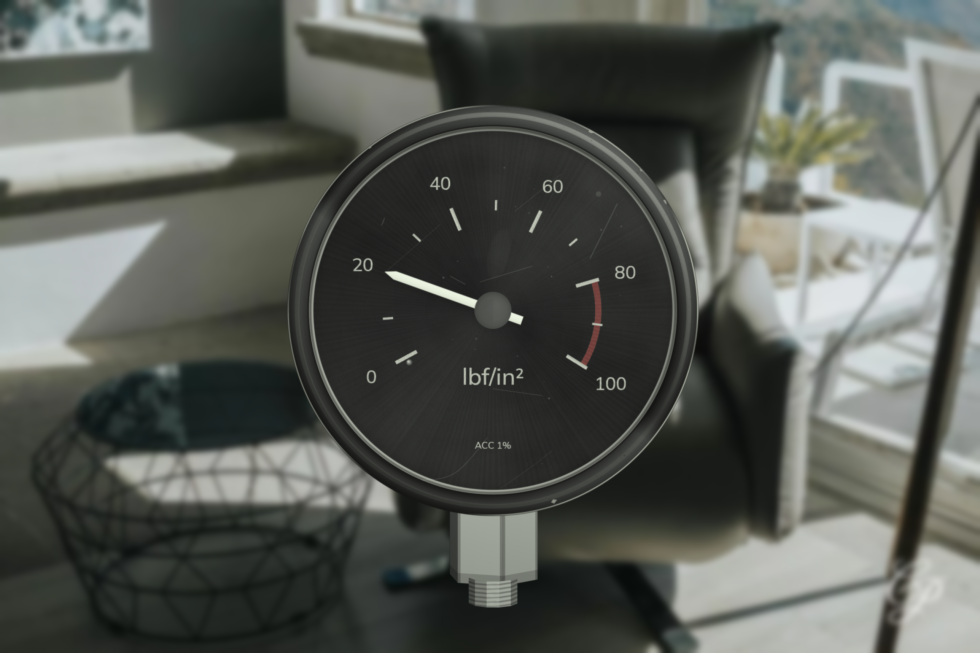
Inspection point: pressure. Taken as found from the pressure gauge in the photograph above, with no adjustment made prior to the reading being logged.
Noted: 20 psi
